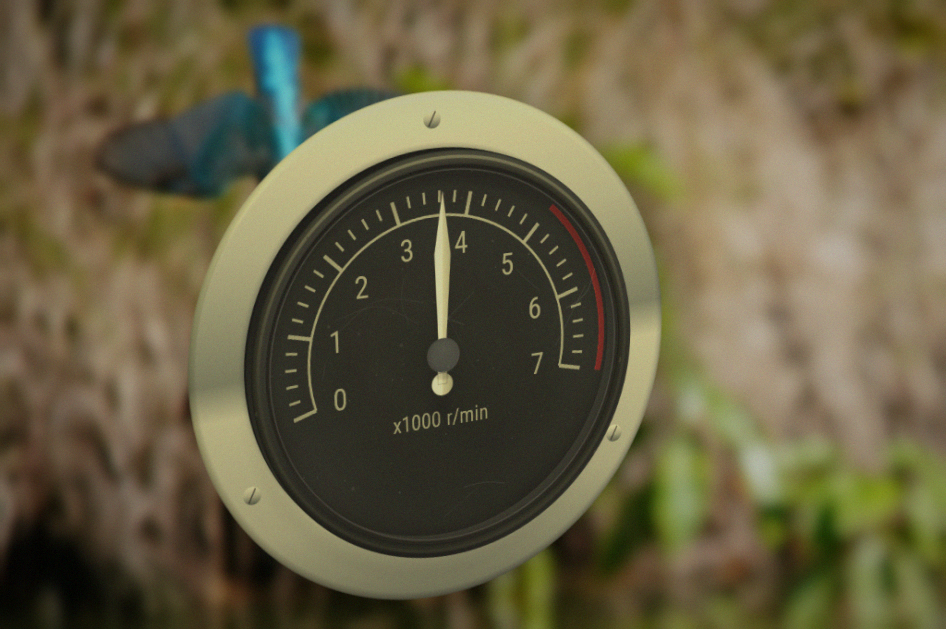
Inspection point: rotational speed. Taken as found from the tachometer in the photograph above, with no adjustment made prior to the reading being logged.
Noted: 3600 rpm
